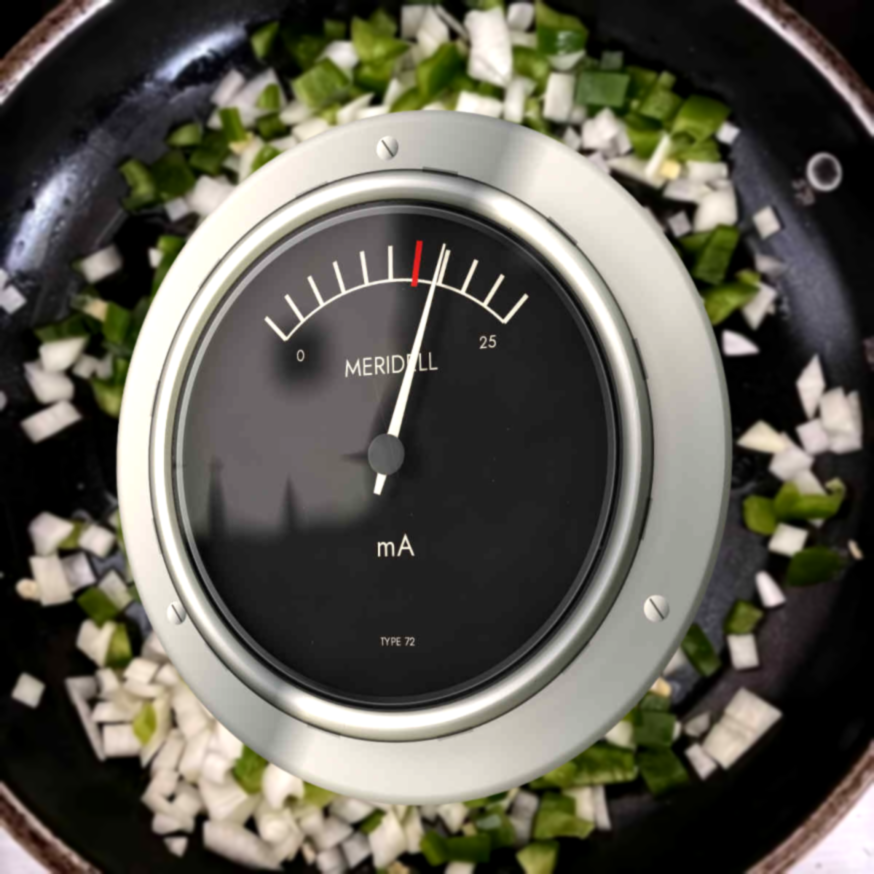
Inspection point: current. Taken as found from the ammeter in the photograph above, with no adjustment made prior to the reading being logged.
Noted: 17.5 mA
